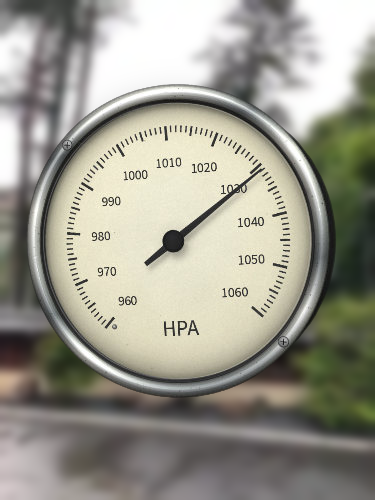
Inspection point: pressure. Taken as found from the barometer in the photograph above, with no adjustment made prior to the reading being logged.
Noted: 1031 hPa
